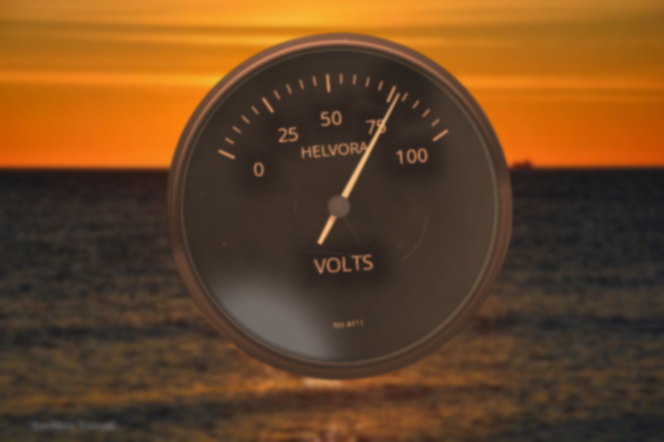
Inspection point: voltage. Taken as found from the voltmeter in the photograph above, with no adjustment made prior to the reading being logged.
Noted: 77.5 V
